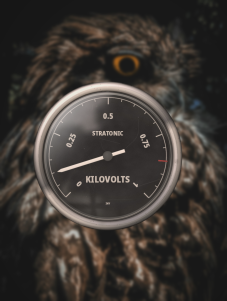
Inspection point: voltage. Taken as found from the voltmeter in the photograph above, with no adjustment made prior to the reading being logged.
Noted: 0.1 kV
